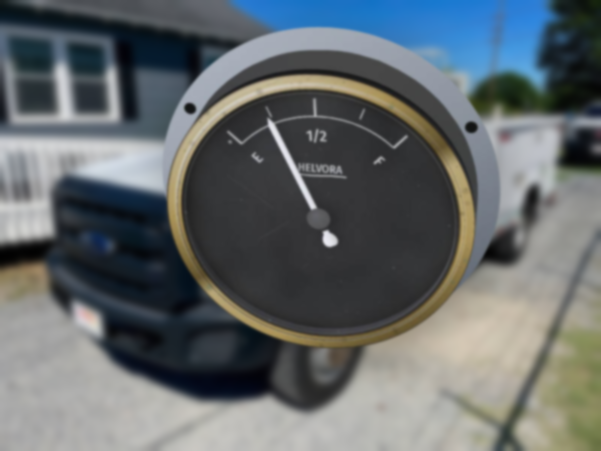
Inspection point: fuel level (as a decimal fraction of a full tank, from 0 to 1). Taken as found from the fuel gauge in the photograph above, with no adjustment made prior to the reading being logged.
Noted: 0.25
